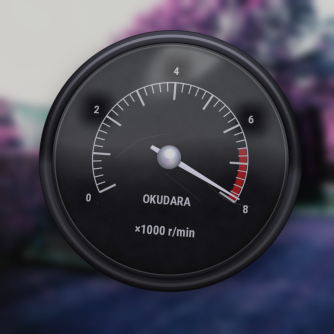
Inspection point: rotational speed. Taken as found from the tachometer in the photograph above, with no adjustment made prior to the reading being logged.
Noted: 7900 rpm
